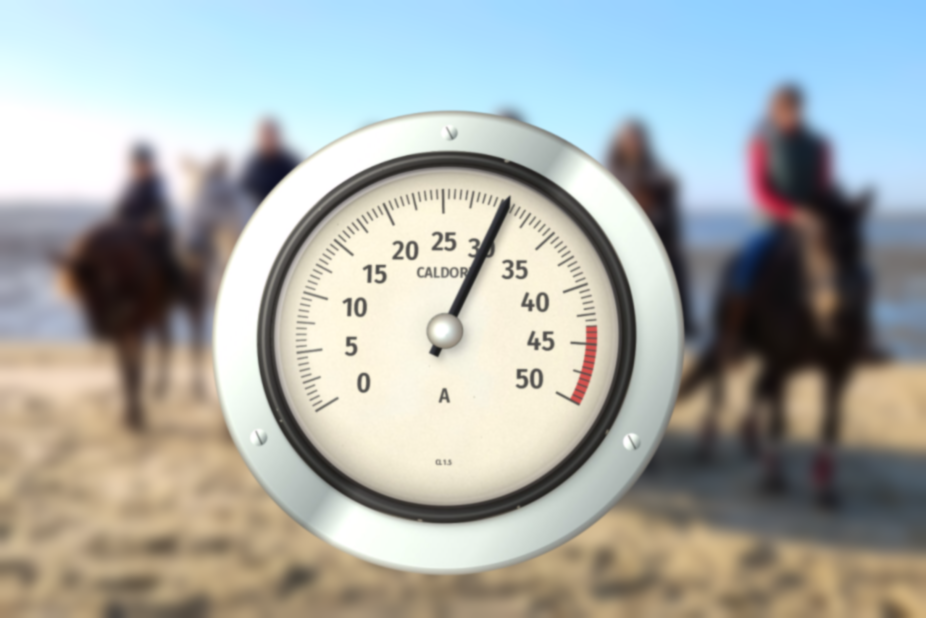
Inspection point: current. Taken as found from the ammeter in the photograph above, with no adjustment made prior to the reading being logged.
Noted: 30.5 A
